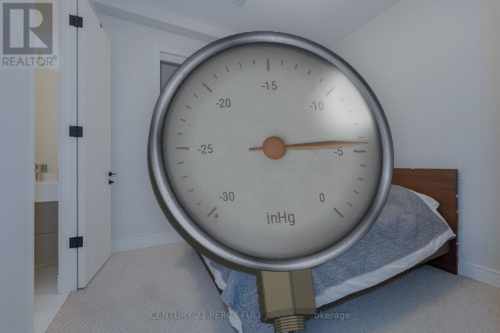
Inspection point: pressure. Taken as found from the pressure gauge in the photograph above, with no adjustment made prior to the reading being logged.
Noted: -5.5 inHg
